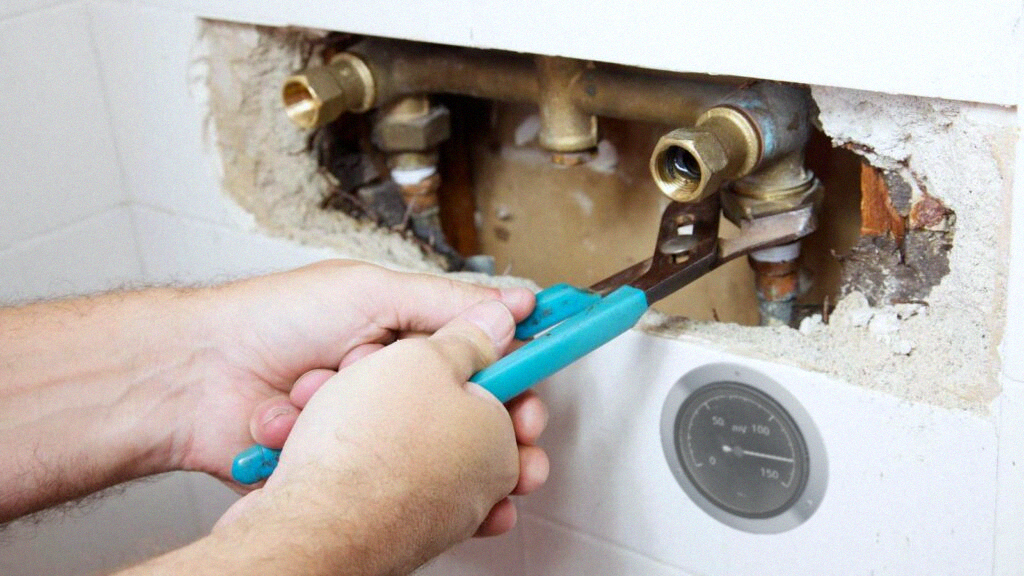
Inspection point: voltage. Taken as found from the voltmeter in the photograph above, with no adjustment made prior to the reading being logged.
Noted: 130 mV
